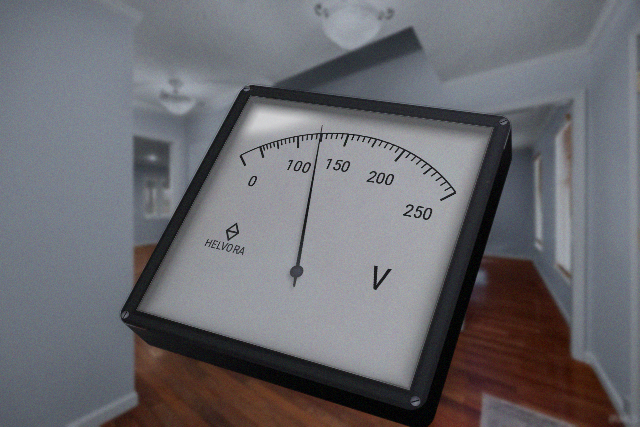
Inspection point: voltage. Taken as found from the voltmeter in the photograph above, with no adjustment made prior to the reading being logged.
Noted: 125 V
